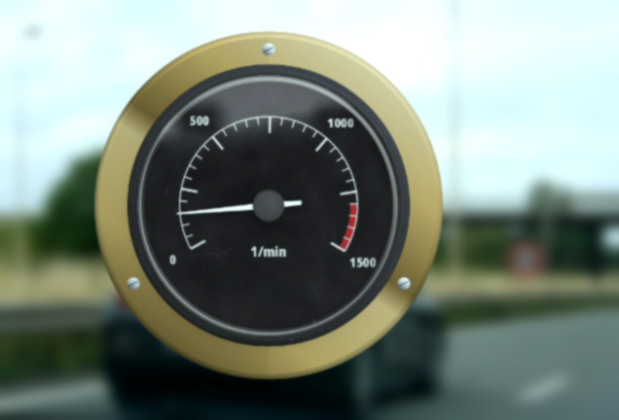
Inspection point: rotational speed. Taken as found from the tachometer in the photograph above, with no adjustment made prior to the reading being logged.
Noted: 150 rpm
